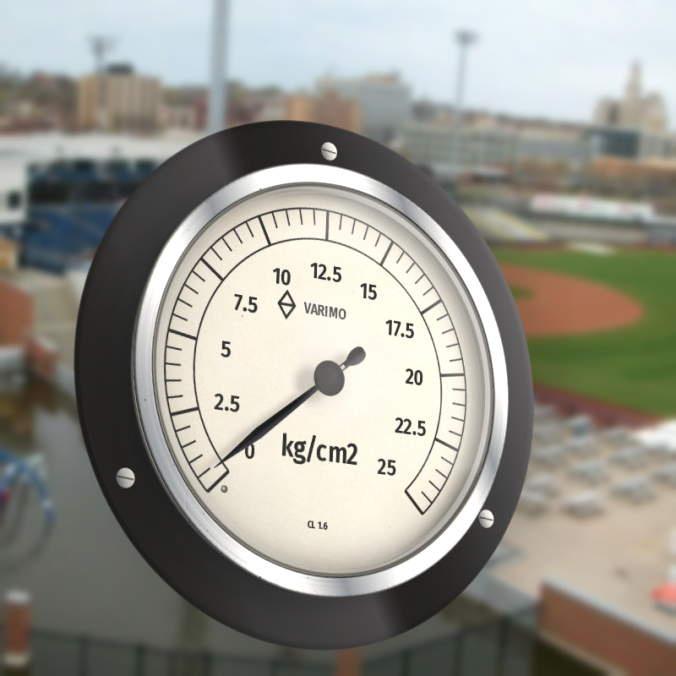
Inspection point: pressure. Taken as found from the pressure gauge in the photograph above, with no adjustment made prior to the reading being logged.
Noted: 0.5 kg/cm²
